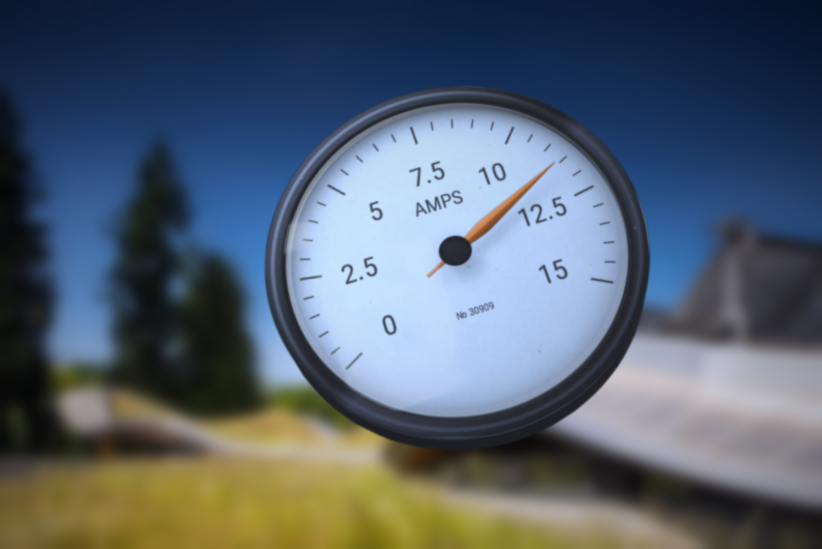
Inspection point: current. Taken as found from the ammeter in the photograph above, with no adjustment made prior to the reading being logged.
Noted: 11.5 A
